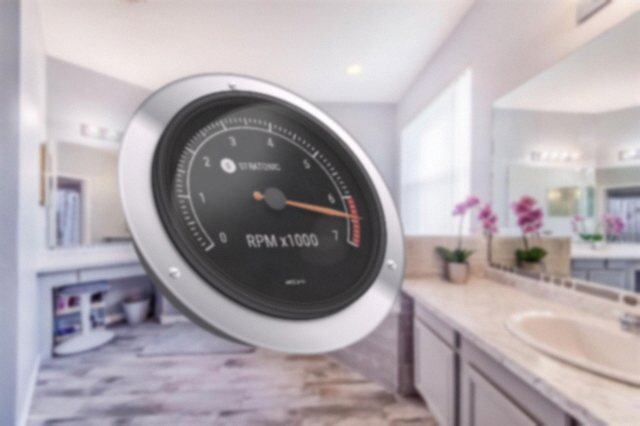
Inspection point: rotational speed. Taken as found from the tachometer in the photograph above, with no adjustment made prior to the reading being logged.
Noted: 6500 rpm
